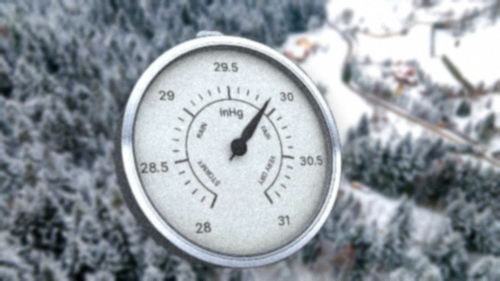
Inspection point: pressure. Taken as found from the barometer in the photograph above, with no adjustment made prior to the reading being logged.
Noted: 29.9 inHg
